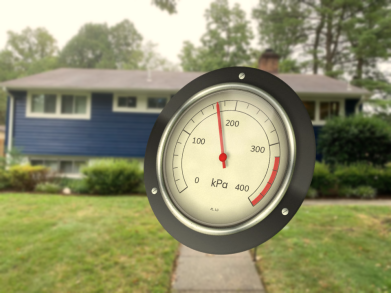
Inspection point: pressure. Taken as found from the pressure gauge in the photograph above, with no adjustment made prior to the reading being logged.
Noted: 170 kPa
